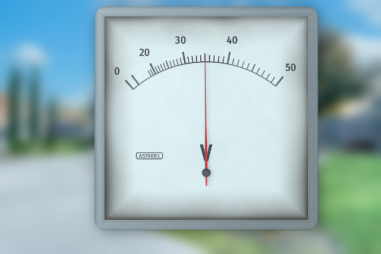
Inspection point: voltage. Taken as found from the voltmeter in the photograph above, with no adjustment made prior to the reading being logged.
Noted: 35 V
